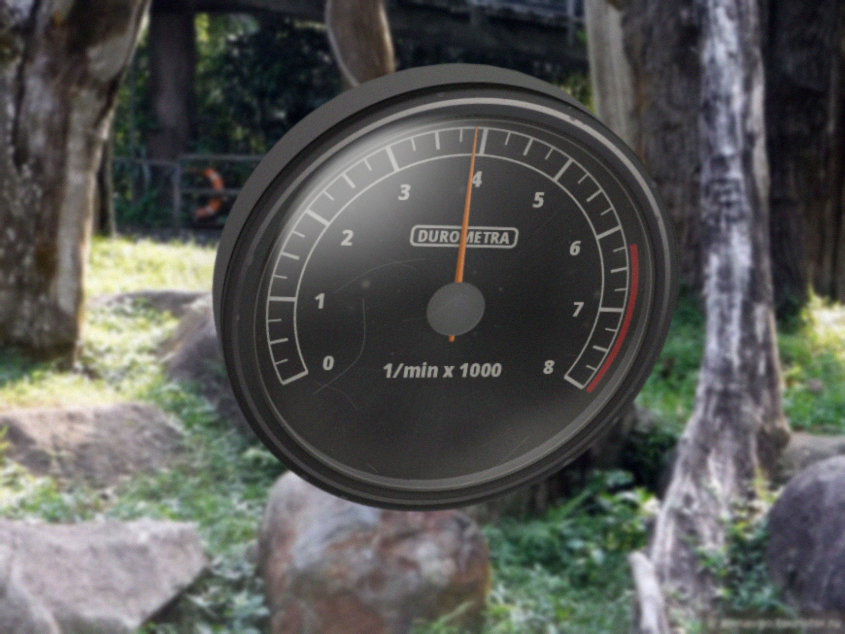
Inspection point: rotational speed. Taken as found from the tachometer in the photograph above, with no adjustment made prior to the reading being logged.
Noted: 3875 rpm
